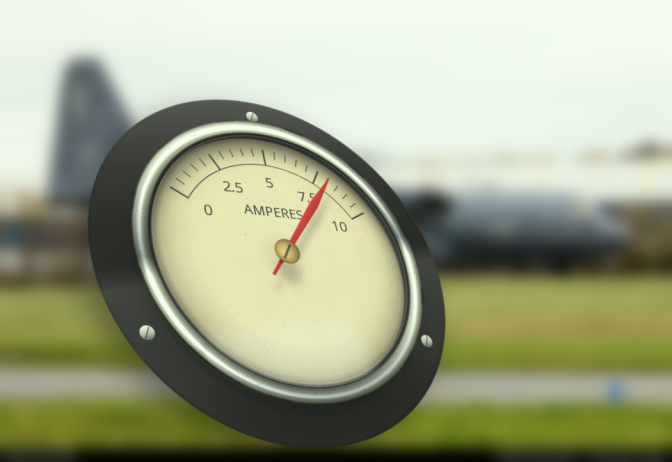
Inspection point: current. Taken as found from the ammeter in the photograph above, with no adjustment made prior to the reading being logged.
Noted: 8 A
